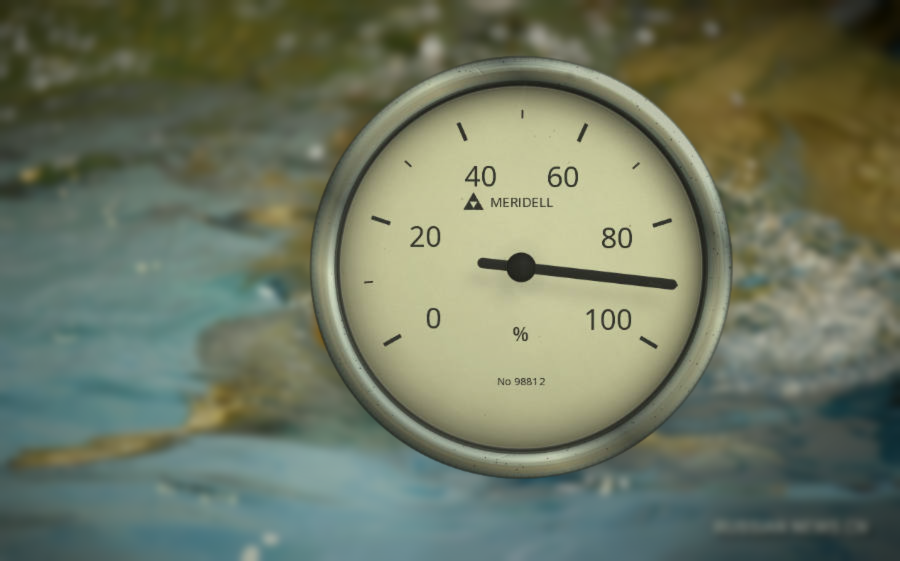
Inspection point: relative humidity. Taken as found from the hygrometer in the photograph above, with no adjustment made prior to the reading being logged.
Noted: 90 %
